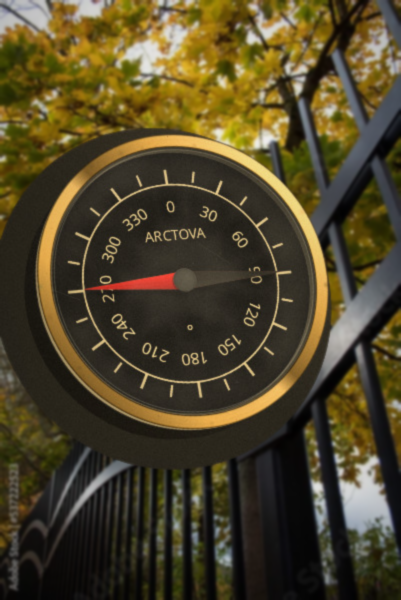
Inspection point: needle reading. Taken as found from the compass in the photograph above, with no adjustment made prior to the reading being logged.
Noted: 270 °
